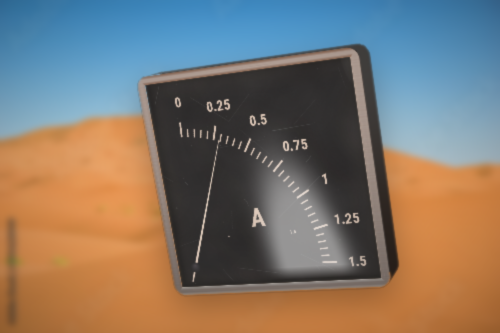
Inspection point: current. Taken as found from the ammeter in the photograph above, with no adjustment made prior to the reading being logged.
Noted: 0.3 A
